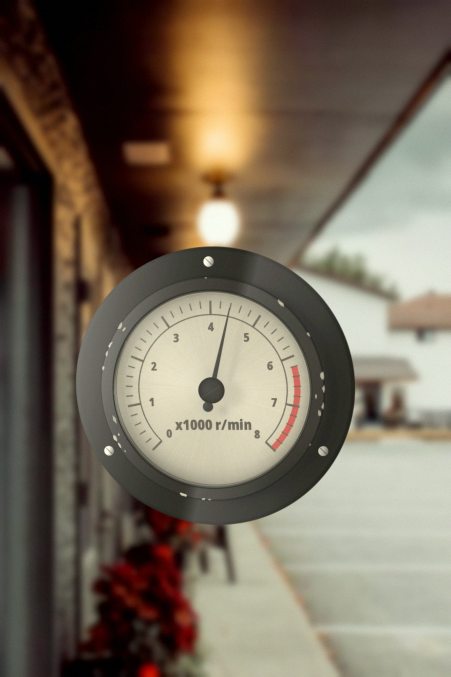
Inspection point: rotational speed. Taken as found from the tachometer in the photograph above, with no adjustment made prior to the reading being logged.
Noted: 4400 rpm
